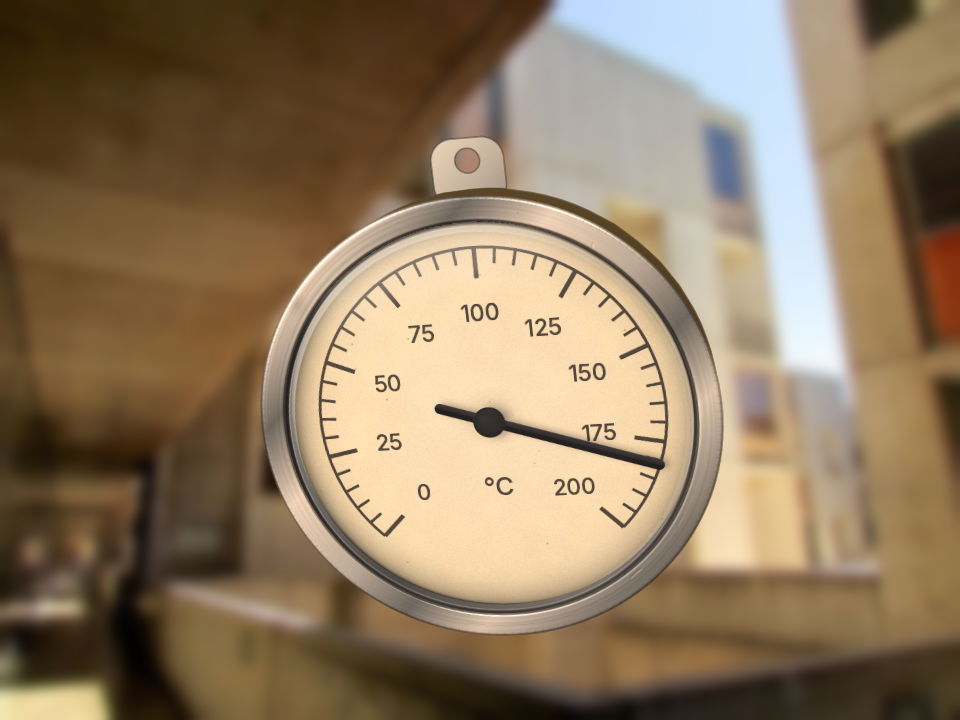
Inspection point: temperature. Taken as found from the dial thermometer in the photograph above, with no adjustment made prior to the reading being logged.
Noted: 180 °C
